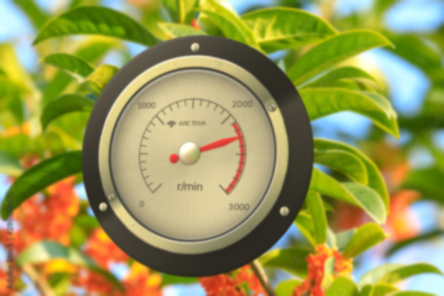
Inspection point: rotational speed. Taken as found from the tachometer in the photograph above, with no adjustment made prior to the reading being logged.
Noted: 2300 rpm
